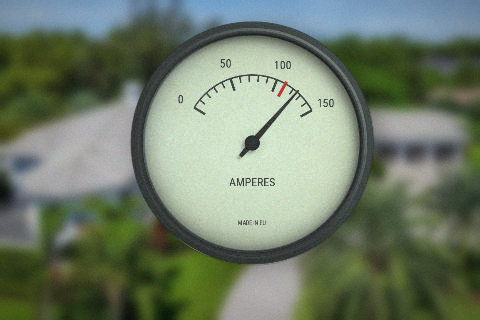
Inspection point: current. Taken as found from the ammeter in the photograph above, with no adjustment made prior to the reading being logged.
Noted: 125 A
